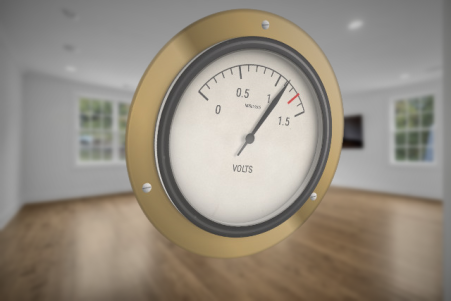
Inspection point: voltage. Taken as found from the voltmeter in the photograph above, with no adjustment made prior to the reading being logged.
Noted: 1.1 V
